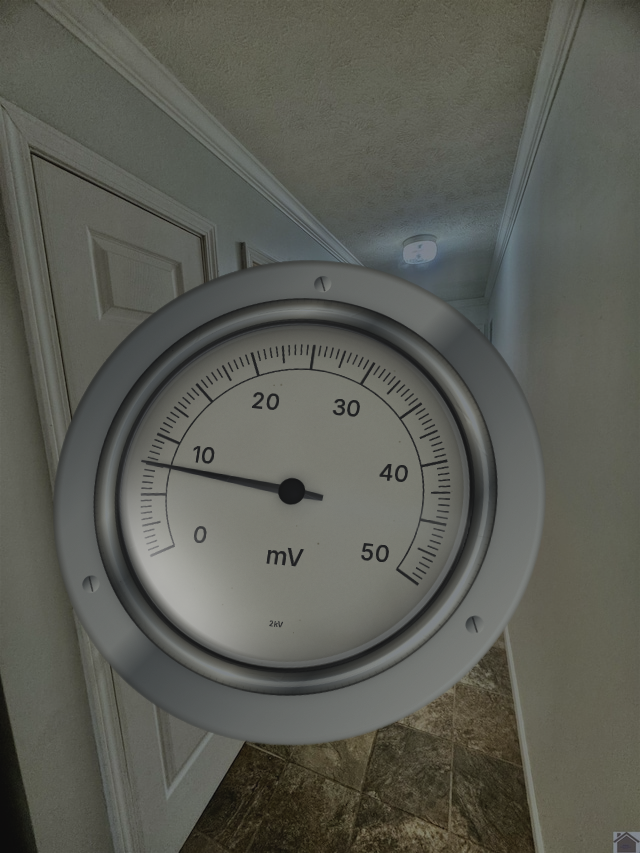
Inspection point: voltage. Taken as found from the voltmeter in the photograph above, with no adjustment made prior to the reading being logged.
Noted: 7.5 mV
